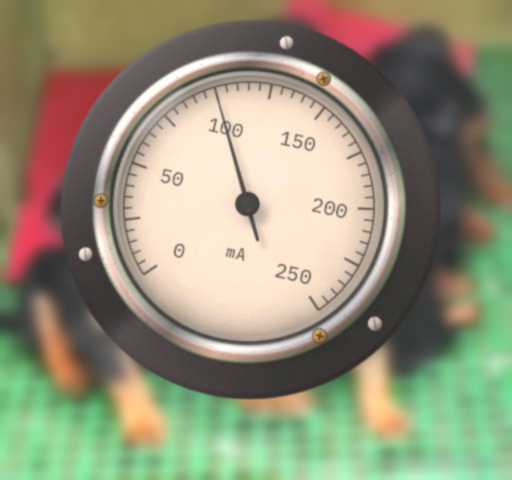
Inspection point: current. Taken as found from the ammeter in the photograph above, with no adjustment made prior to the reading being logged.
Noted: 100 mA
